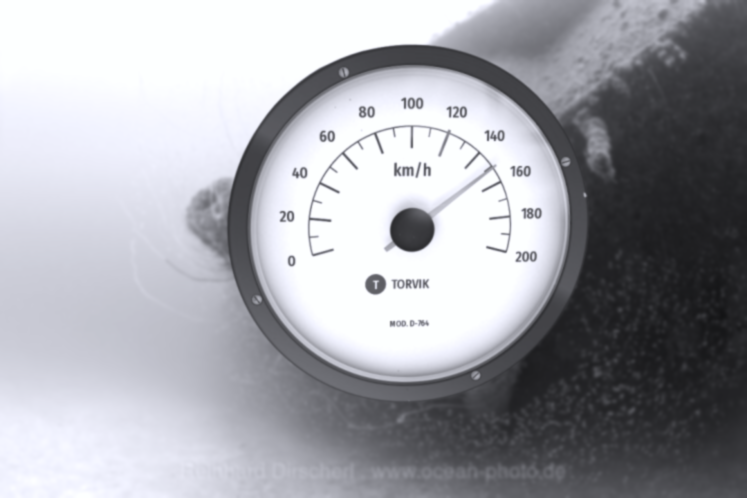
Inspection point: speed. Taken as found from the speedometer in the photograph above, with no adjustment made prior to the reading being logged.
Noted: 150 km/h
